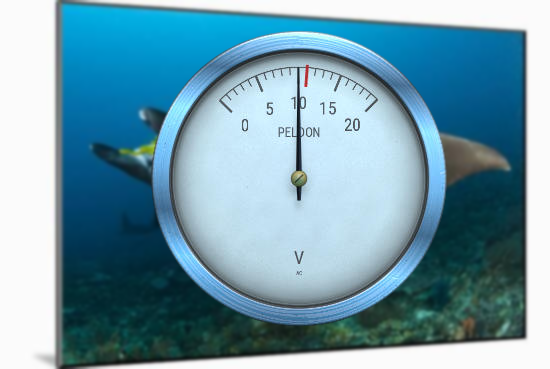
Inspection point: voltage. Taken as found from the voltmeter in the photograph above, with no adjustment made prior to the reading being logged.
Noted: 10 V
